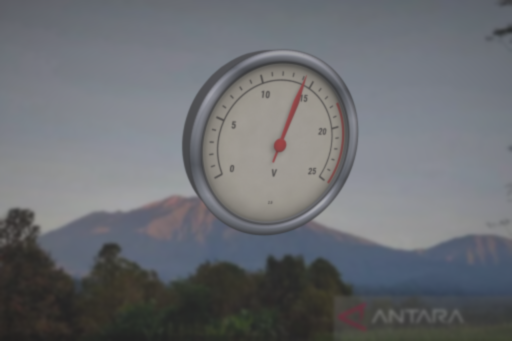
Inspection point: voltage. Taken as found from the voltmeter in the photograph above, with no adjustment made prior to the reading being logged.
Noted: 14 V
